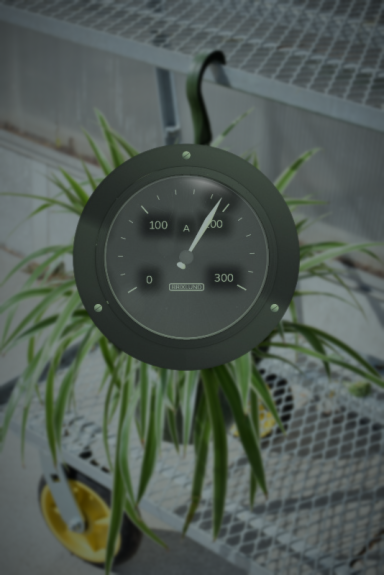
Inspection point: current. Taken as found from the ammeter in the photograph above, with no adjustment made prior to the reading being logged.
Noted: 190 A
